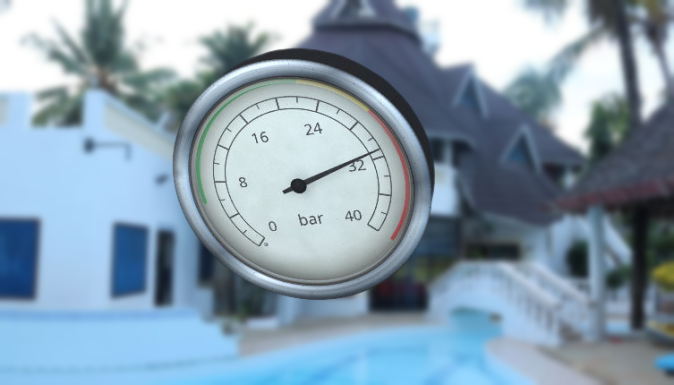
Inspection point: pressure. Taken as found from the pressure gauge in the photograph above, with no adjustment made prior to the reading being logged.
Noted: 31 bar
